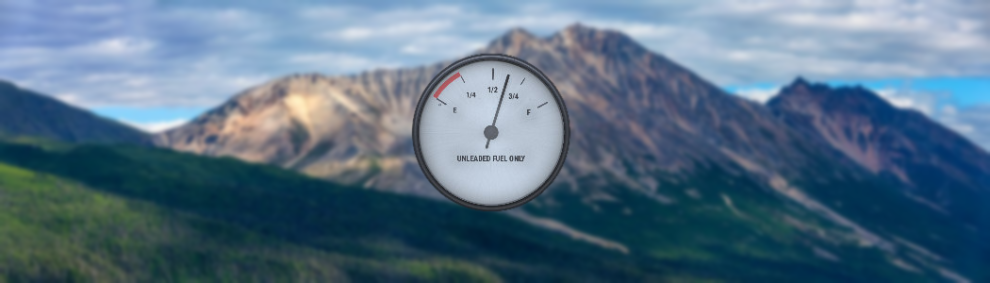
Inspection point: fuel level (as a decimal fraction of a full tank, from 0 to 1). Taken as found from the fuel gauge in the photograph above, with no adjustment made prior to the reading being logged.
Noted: 0.625
